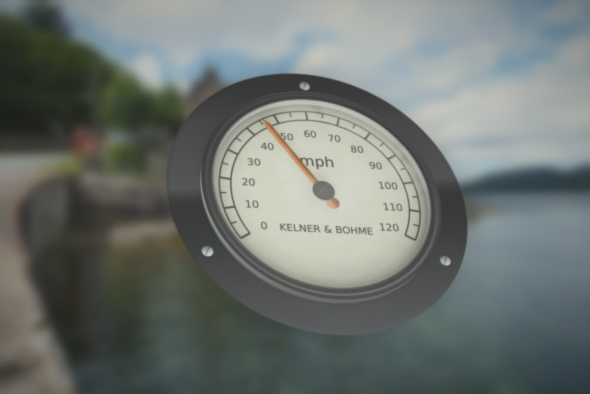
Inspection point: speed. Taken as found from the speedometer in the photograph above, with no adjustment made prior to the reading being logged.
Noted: 45 mph
